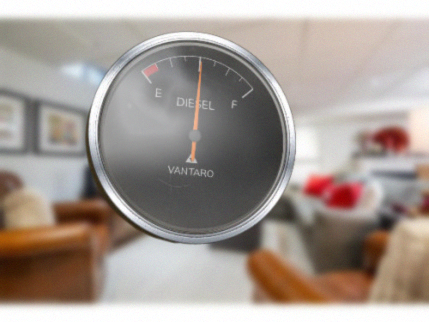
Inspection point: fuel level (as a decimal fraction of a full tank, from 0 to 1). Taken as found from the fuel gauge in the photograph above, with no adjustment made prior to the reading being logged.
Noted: 0.5
